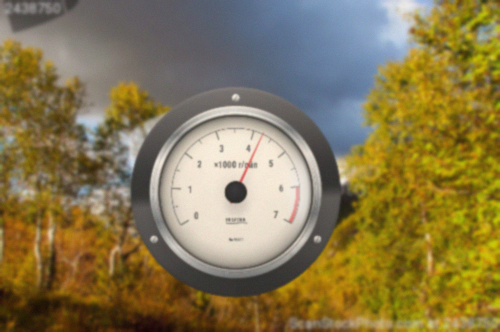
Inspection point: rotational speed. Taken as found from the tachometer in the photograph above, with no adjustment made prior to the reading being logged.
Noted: 4250 rpm
